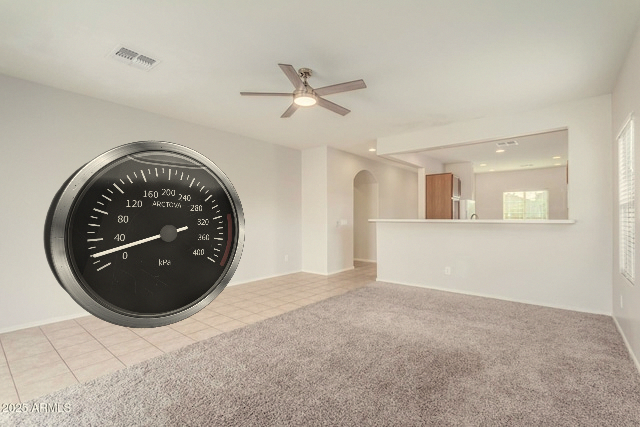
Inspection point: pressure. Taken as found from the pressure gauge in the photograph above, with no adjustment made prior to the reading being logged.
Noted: 20 kPa
